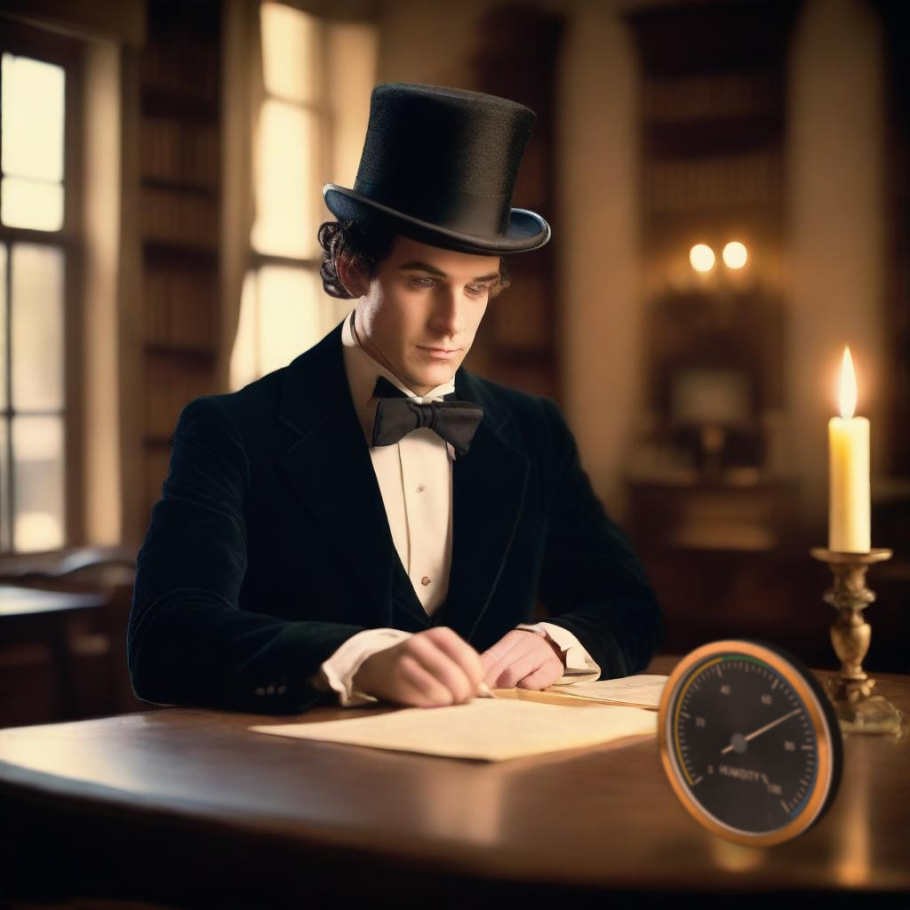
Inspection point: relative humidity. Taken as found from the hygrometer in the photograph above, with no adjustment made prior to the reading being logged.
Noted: 70 %
